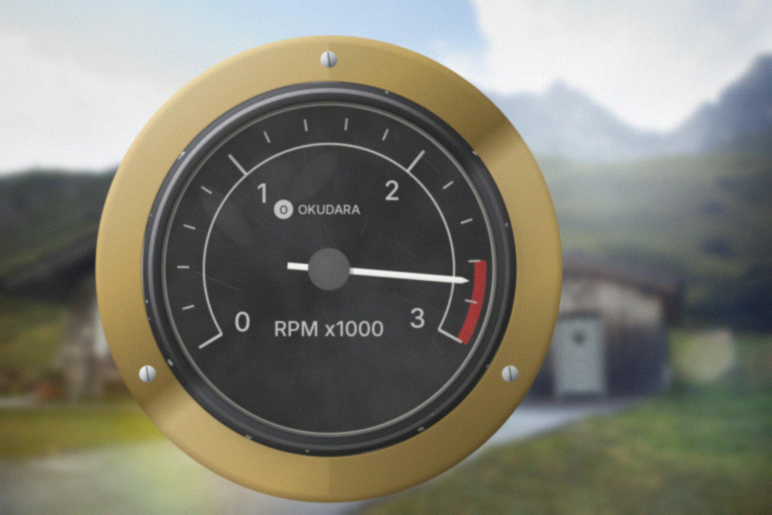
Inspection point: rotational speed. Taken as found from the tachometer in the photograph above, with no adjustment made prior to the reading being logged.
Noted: 2700 rpm
